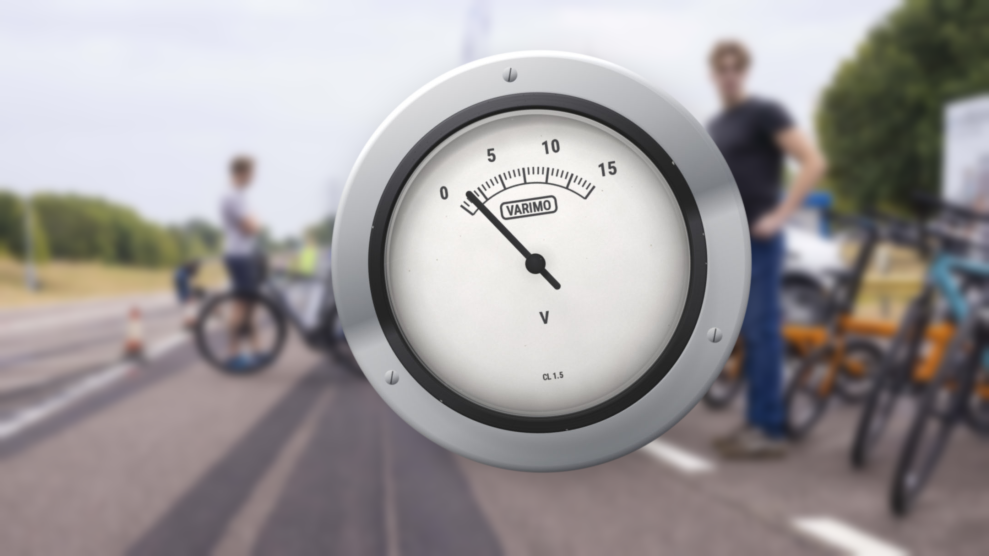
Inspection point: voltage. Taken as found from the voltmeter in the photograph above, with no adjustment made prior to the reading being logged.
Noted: 1.5 V
